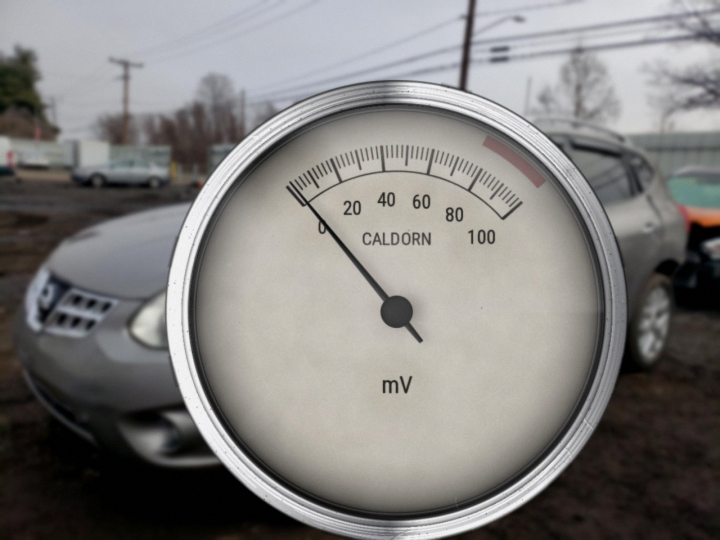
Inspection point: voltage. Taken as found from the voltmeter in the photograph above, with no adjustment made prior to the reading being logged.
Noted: 2 mV
